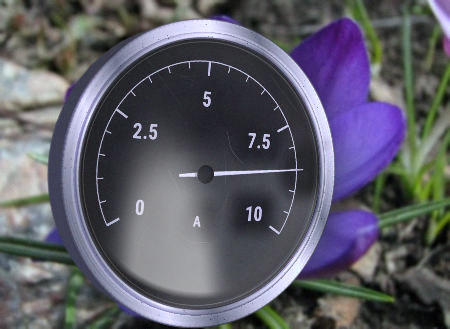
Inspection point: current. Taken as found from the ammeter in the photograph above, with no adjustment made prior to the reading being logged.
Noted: 8.5 A
